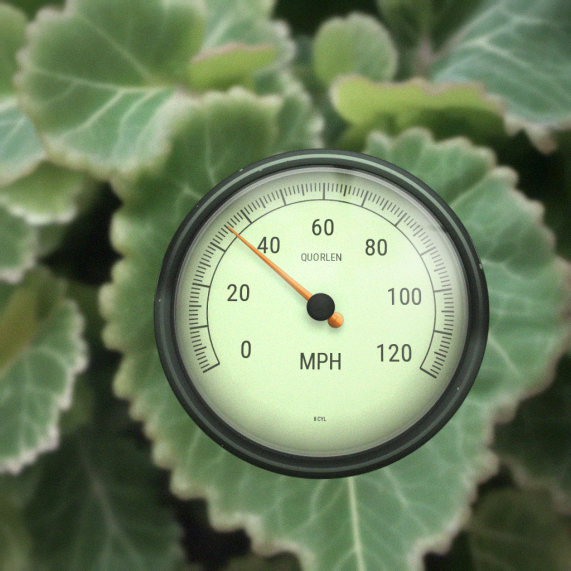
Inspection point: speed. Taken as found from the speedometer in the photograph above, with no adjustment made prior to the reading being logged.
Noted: 35 mph
